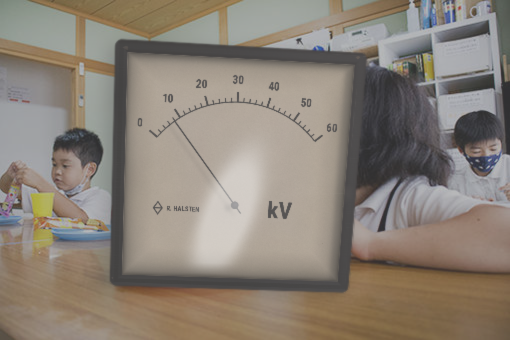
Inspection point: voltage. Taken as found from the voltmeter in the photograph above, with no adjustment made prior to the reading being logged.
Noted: 8 kV
